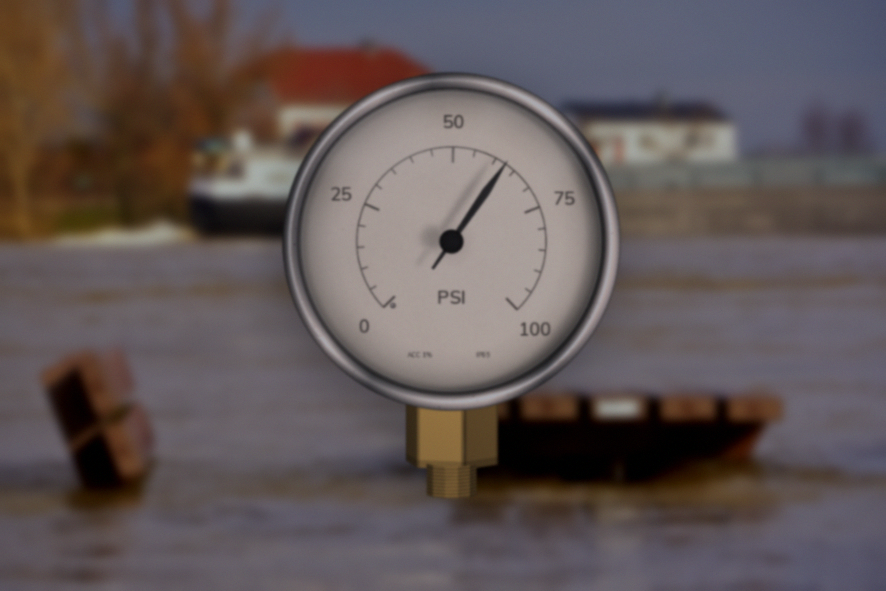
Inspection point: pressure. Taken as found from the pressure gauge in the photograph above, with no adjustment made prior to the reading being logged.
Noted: 62.5 psi
